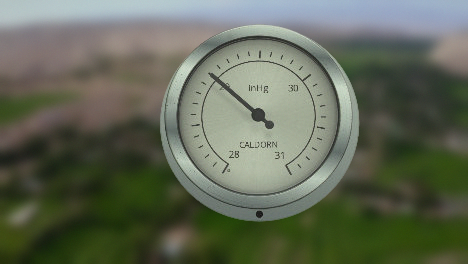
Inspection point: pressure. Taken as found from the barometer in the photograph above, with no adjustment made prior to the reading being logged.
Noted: 29 inHg
